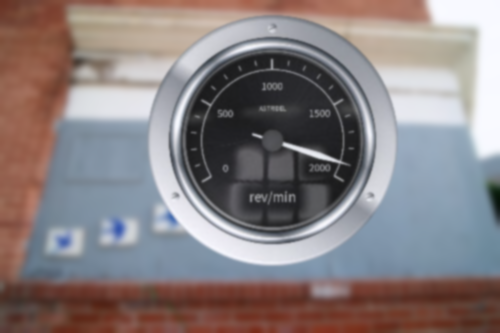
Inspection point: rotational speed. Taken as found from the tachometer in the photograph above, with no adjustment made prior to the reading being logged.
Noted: 1900 rpm
